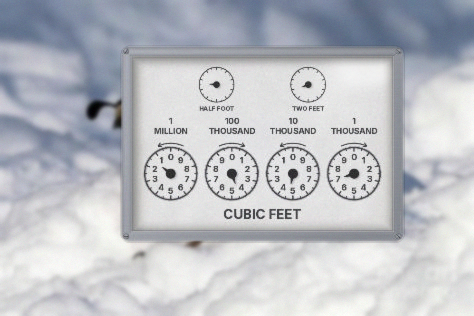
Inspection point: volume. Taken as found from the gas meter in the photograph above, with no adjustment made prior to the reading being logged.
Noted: 144700 ft³
